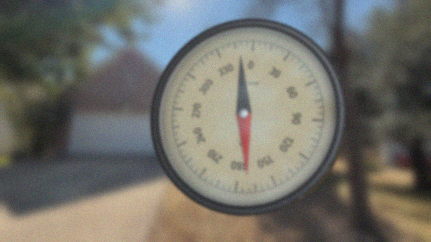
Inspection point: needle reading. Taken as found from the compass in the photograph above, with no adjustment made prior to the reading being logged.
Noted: 170 °
